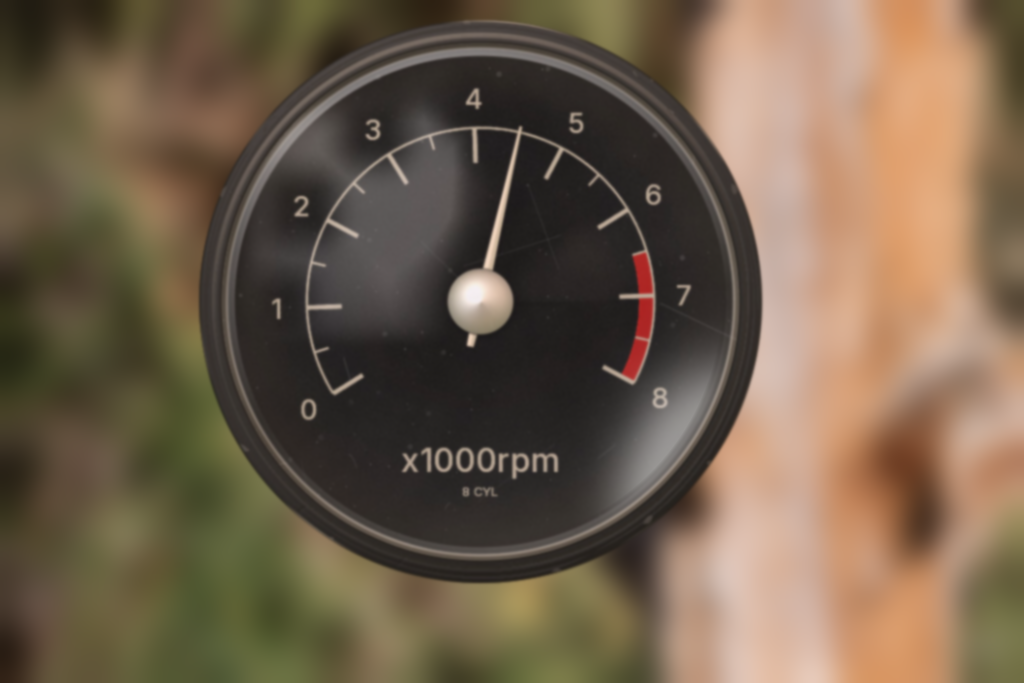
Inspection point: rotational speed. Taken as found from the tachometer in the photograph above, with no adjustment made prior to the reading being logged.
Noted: 4500 rpm
